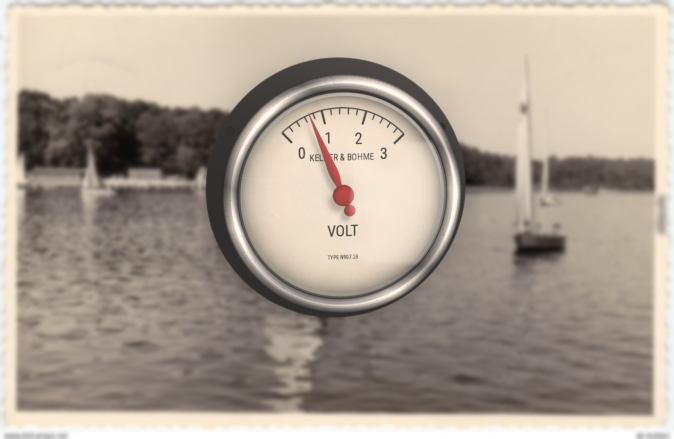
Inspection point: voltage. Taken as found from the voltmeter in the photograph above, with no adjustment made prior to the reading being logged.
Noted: 0.7 V
